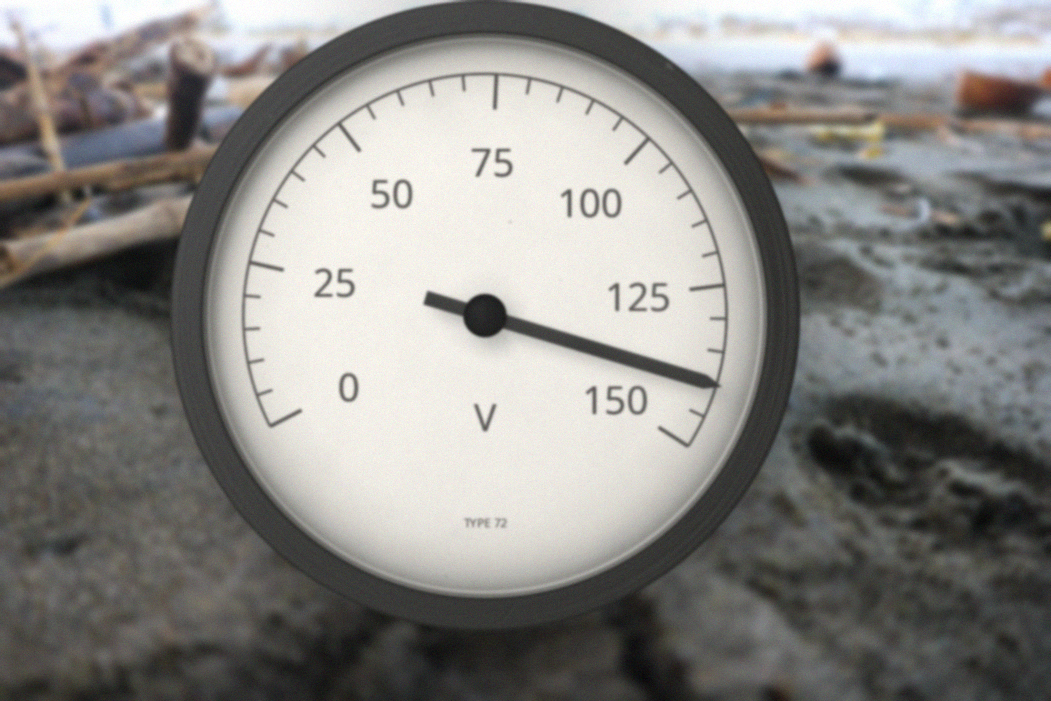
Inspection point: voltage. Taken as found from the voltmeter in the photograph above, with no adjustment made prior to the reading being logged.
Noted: 140 V
